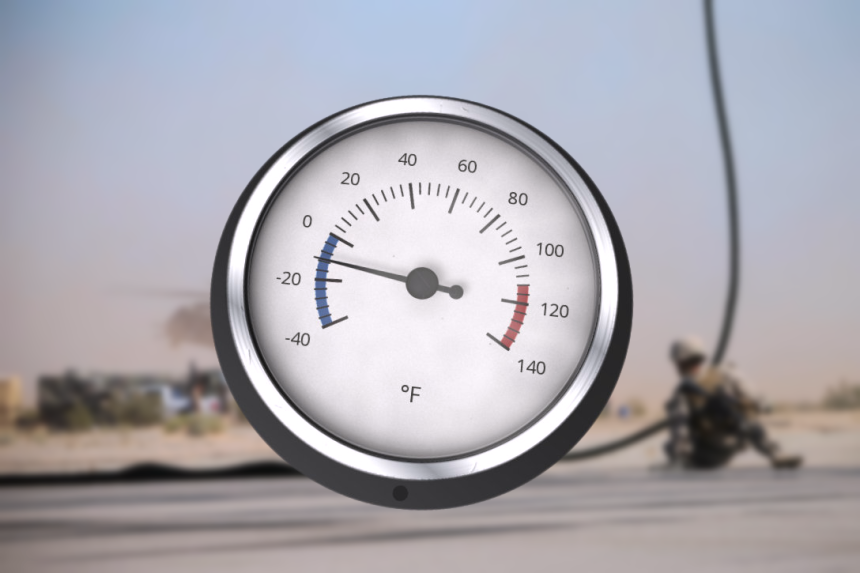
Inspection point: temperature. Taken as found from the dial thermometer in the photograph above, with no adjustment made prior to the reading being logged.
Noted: -12 °F
